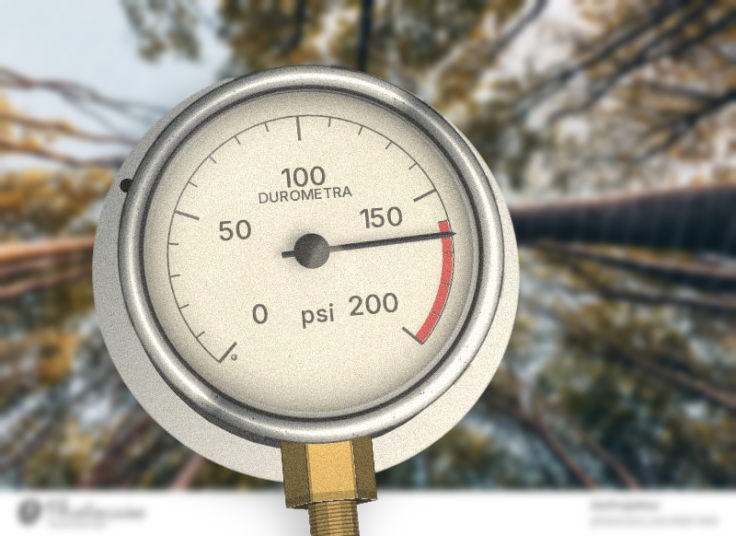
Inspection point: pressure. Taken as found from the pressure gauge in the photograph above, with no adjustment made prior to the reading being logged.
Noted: 165 psi
